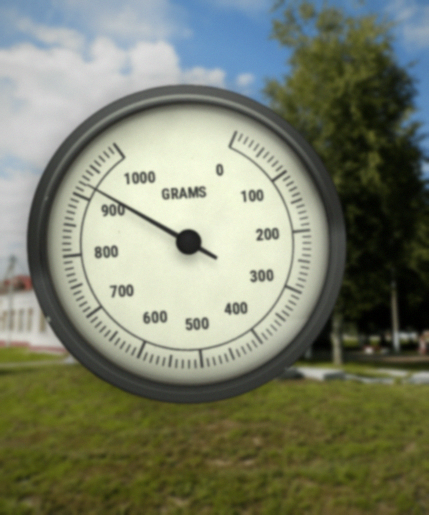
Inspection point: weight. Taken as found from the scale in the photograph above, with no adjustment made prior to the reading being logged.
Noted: 920 g
